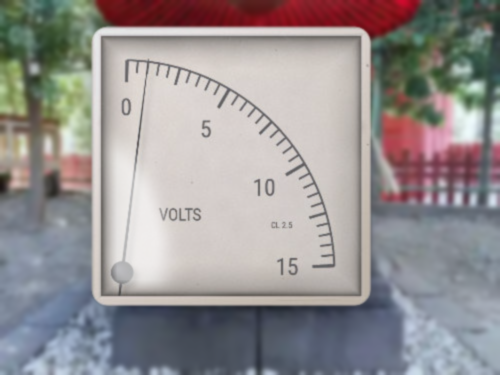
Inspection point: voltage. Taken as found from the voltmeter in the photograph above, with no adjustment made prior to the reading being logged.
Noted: 1 V
